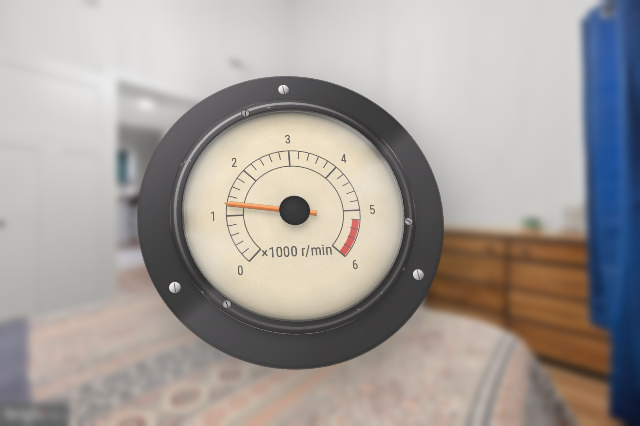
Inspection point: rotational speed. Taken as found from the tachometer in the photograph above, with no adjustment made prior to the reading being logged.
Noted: 1200 rpm
